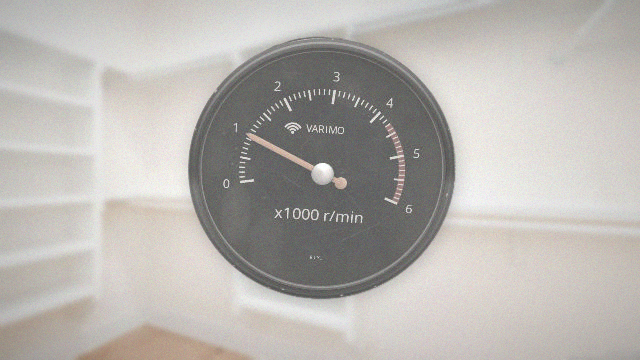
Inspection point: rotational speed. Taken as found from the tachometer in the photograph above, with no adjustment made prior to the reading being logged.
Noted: 1000 rpm
